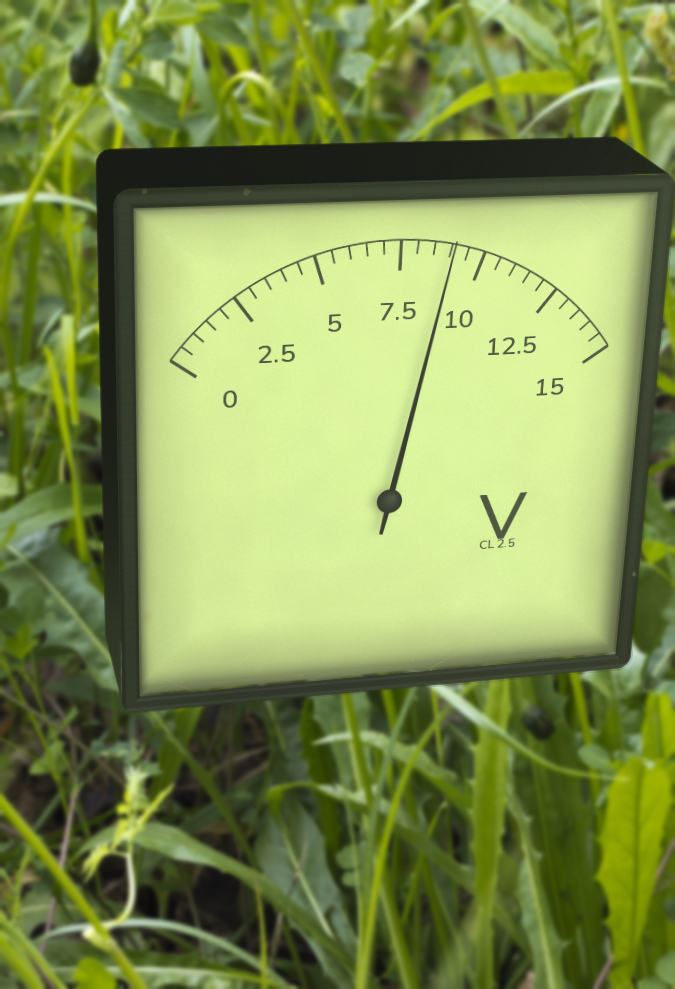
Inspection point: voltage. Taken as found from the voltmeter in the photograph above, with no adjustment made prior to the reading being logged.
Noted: 9 V
